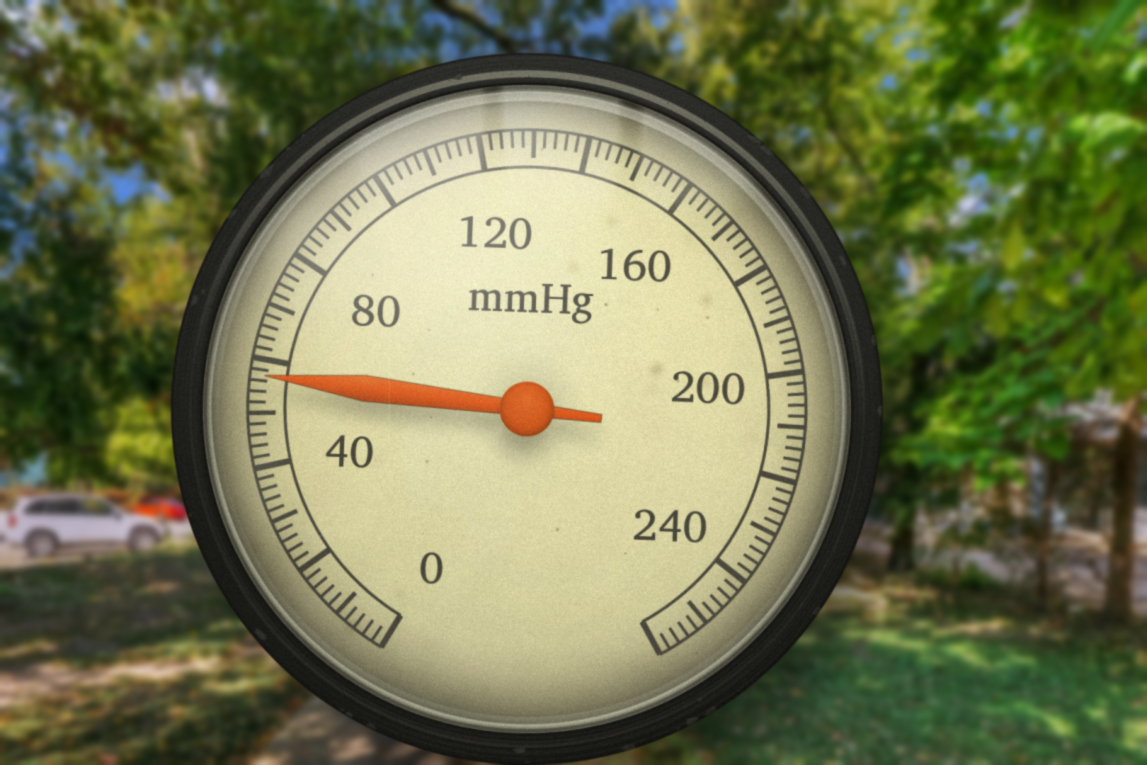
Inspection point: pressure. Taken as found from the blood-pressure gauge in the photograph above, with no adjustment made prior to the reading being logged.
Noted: 57 mmHg
